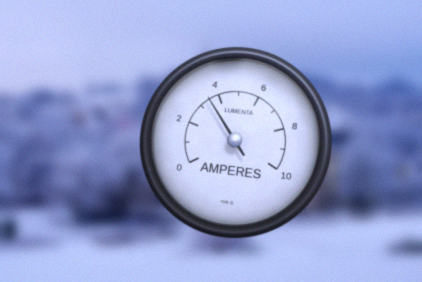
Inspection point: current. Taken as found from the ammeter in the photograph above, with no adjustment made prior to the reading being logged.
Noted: 3.5 A
